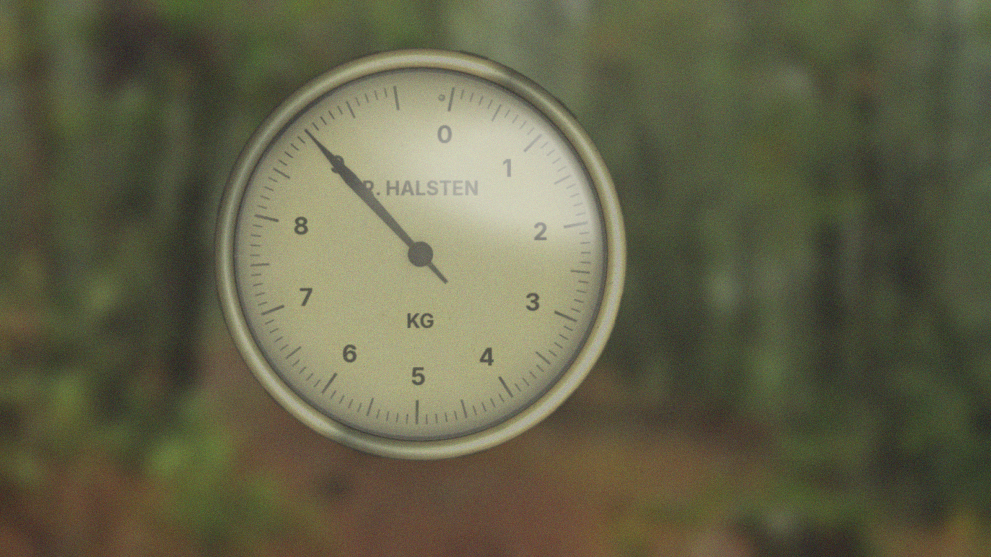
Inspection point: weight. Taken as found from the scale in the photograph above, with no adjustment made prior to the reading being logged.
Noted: 9 kg
